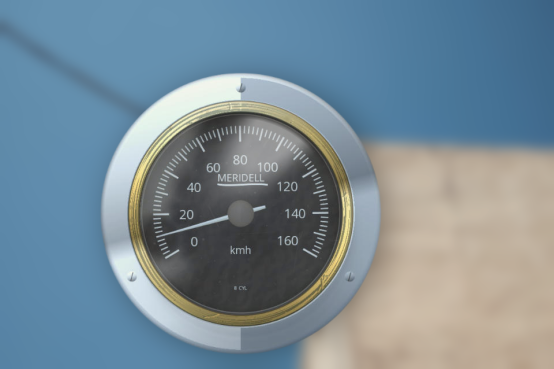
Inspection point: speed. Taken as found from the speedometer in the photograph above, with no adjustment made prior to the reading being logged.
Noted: 10 km/h
